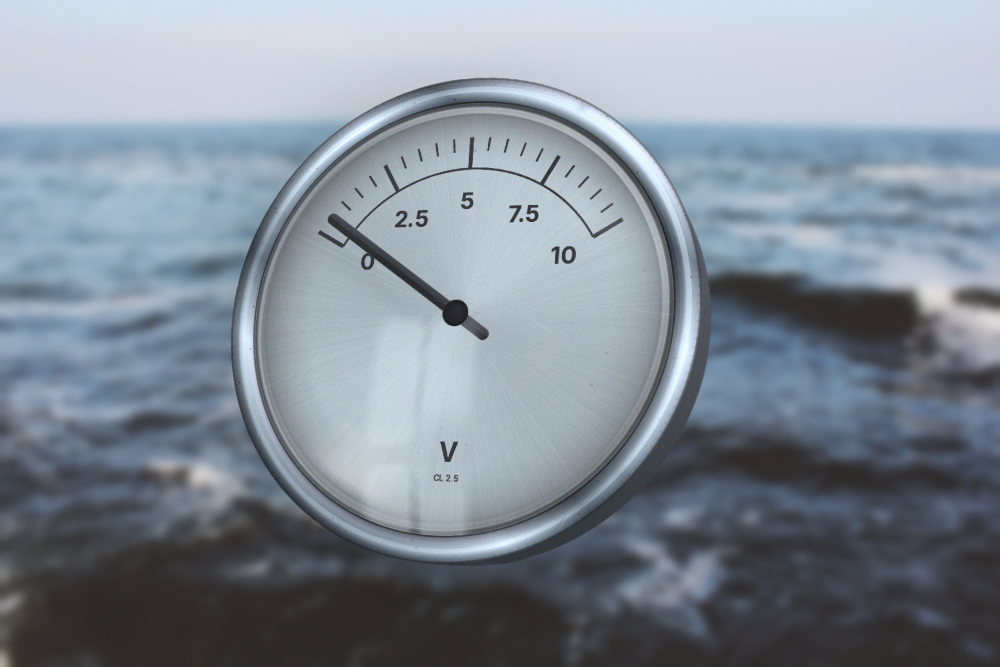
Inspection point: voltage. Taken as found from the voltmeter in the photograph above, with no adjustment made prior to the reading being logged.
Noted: 0.5 V
